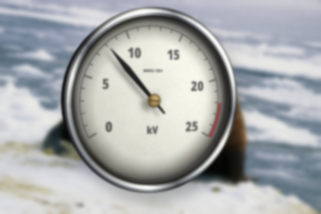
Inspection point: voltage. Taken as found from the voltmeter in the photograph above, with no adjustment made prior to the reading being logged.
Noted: 8 kV
